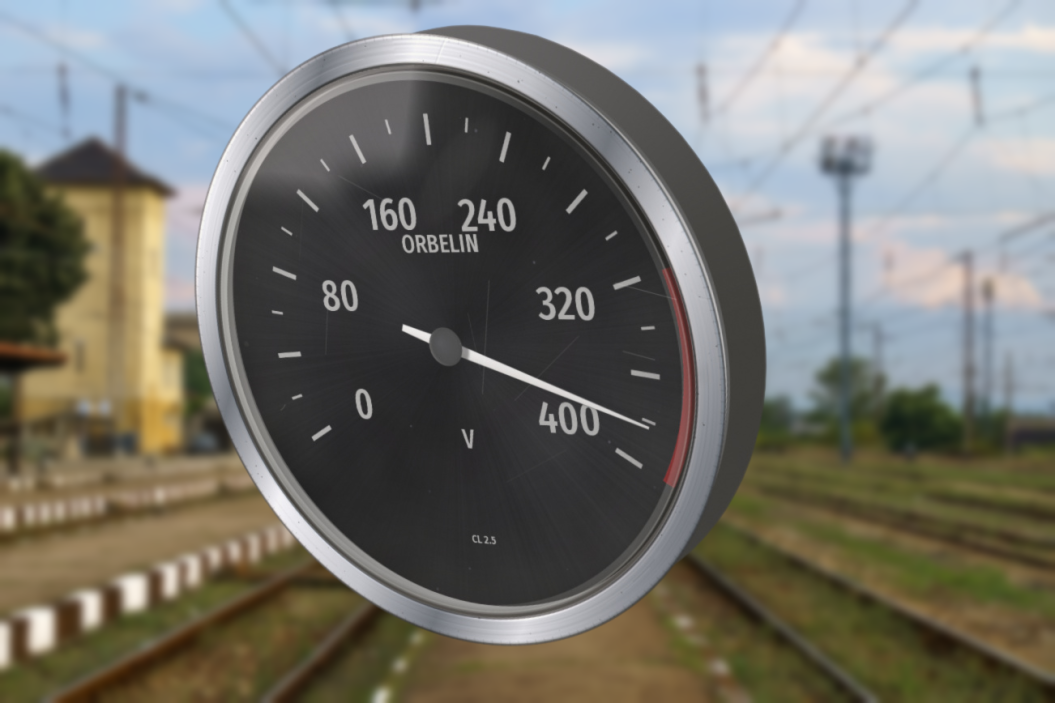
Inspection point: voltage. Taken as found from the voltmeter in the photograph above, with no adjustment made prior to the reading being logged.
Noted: 380 V
